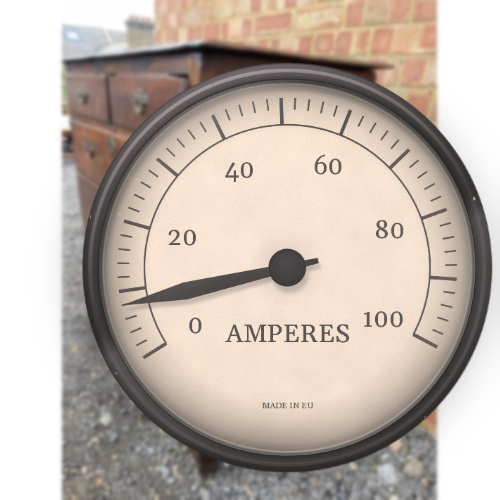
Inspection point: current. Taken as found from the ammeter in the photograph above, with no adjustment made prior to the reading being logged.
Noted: 8 A
